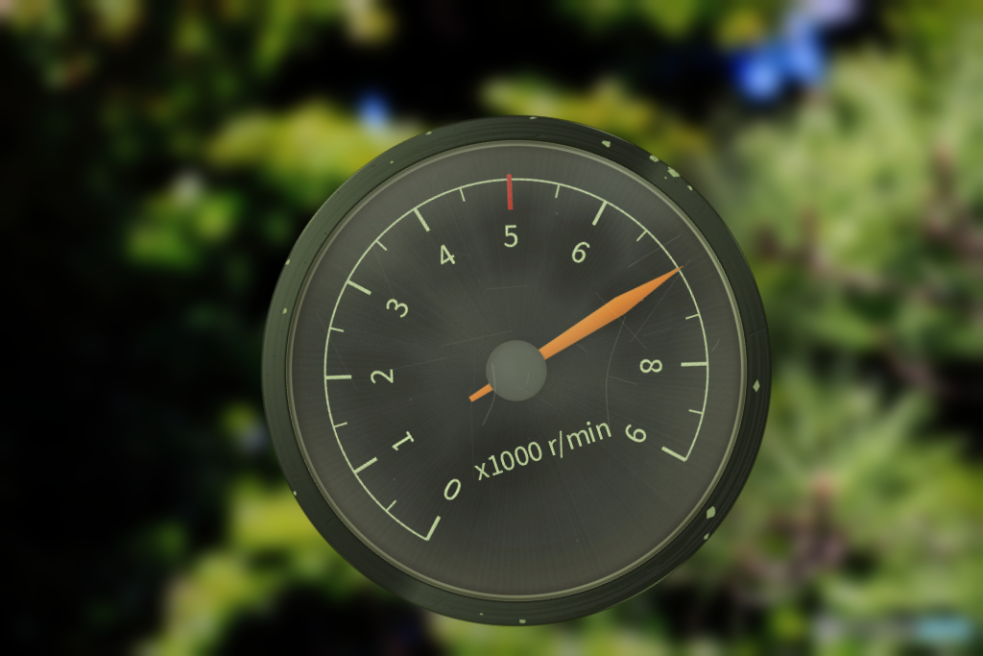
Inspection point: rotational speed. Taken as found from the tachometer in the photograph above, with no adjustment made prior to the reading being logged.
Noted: 7000 rpm
